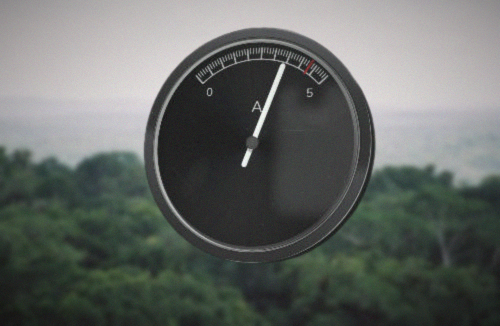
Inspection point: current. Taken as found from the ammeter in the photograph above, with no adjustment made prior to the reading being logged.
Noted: 3.5 A
